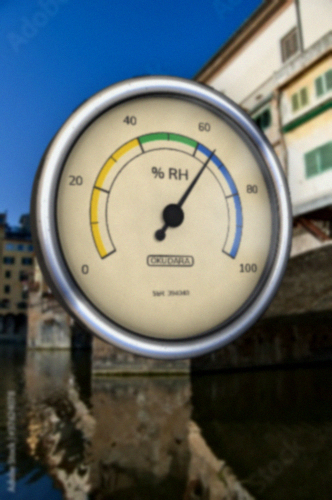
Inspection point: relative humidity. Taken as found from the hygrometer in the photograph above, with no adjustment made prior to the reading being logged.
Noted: 65 %
